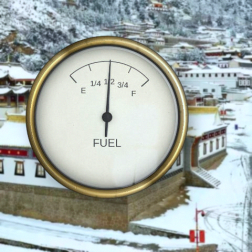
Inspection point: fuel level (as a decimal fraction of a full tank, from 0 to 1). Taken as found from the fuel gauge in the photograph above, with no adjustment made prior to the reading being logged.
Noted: 0.5
